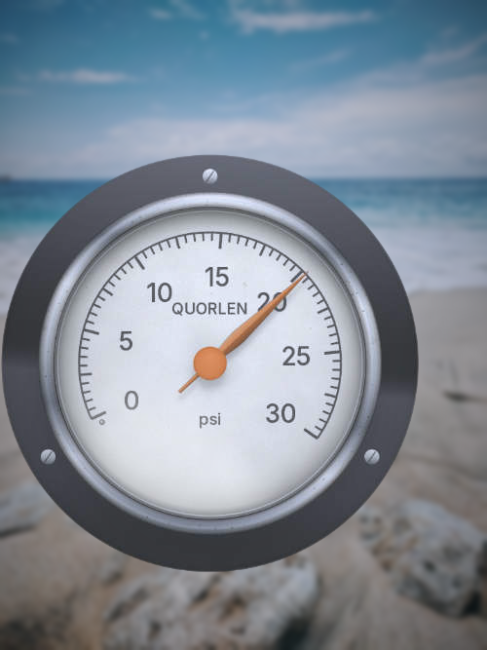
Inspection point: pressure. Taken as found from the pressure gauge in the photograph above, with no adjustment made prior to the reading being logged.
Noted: 20.25 psi
